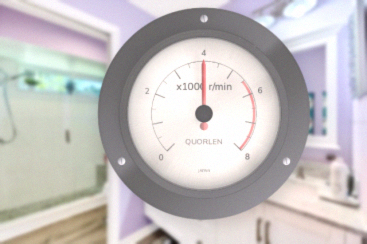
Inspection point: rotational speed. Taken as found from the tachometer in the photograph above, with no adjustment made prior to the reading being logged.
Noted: 4000 rpm
